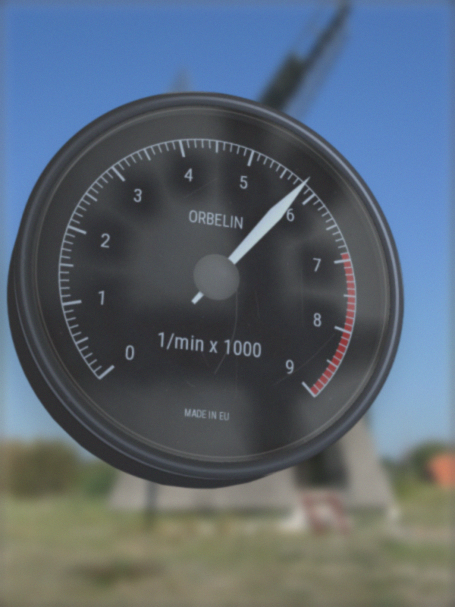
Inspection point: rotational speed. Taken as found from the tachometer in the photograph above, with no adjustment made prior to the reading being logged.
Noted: 5800 rpm
